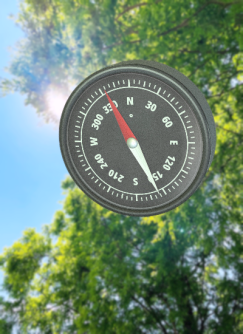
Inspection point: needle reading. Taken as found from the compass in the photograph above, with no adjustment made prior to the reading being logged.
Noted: 335 °
